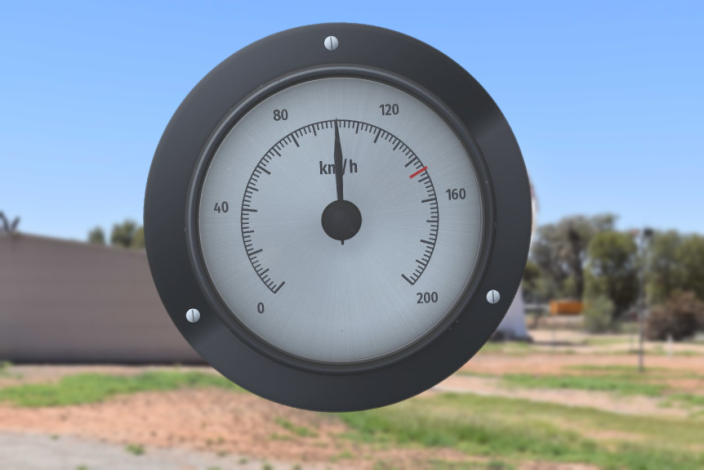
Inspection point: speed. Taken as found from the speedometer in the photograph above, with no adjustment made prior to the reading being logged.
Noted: 100 km/h
